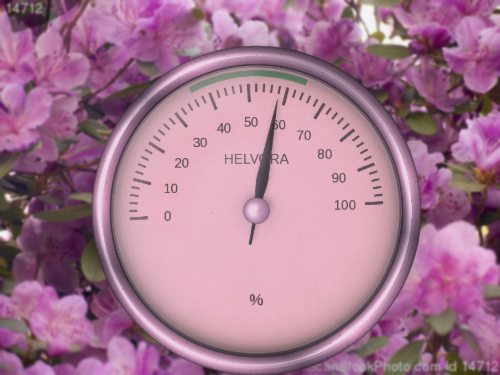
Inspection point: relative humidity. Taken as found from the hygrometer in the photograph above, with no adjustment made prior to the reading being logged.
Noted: 58 %
